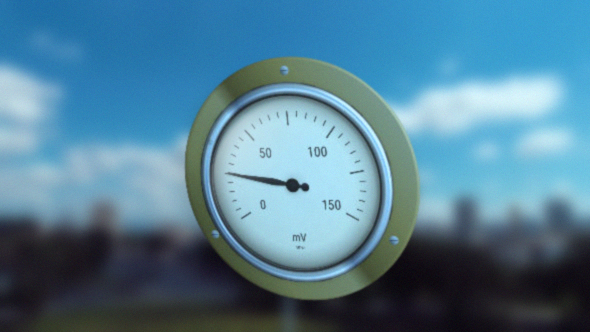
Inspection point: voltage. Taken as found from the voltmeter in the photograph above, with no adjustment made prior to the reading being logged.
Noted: 25 mV
